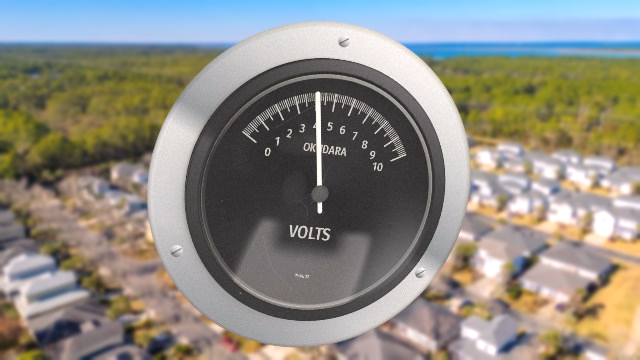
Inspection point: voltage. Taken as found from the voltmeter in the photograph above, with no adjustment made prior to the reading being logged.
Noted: 4 V
